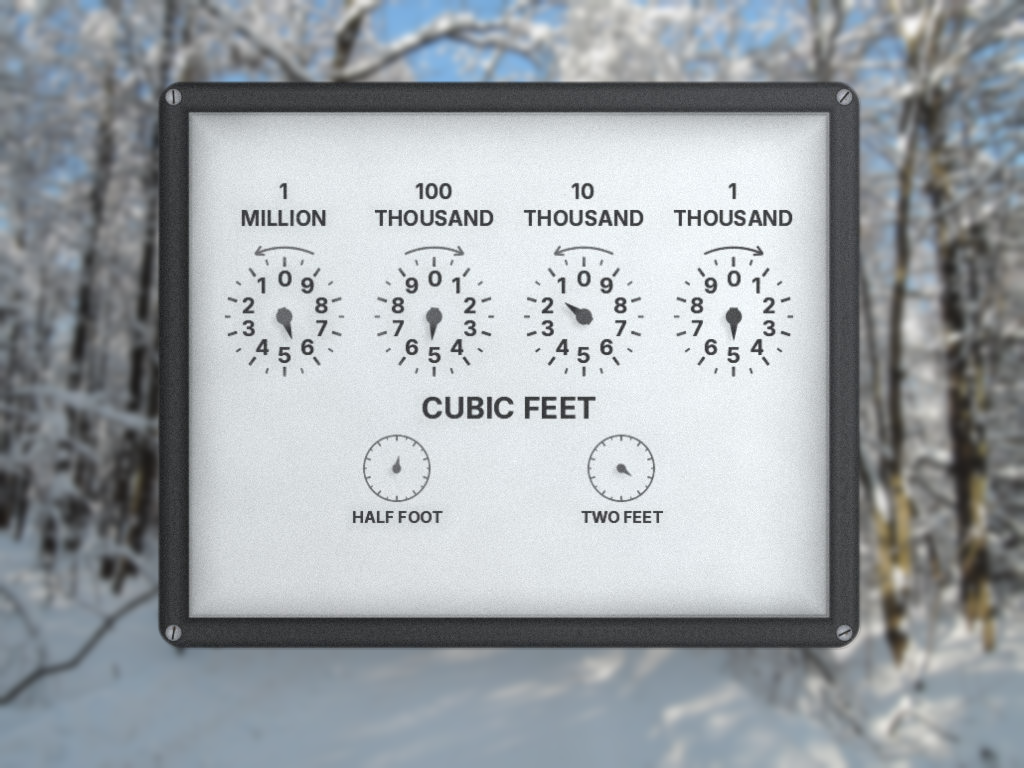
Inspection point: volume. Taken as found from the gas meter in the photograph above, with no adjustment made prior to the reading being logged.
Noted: 551500 ft³
